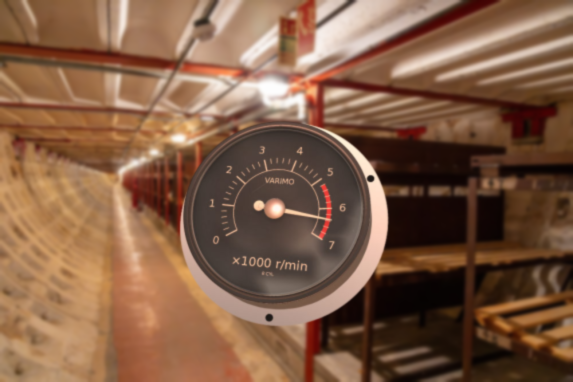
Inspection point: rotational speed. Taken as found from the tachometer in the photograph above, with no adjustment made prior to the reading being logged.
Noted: 6400 rpm
